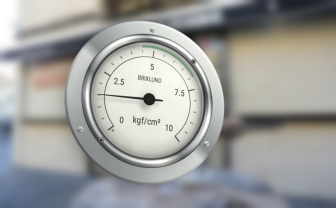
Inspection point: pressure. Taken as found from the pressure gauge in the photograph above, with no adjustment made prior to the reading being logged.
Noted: 1.5 kg/cm²
